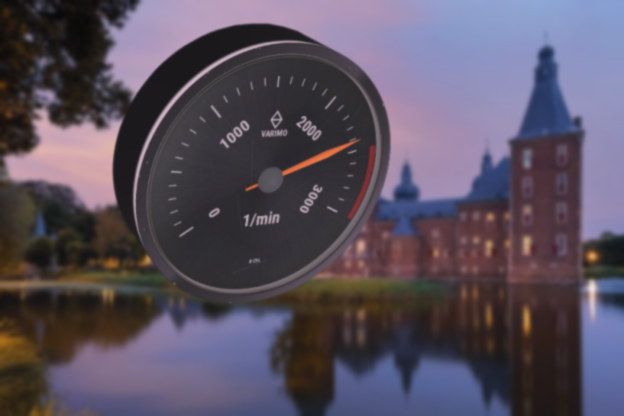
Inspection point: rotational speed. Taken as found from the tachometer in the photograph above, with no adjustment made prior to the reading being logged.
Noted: 2400 rpm
